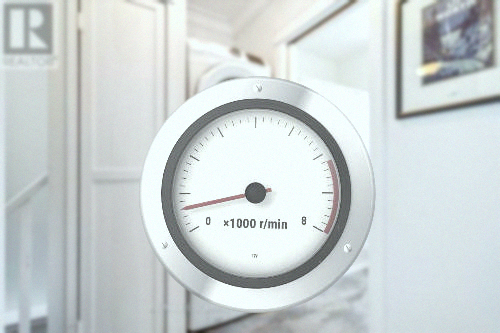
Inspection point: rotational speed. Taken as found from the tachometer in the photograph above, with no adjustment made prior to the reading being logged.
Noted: 600 rpm
